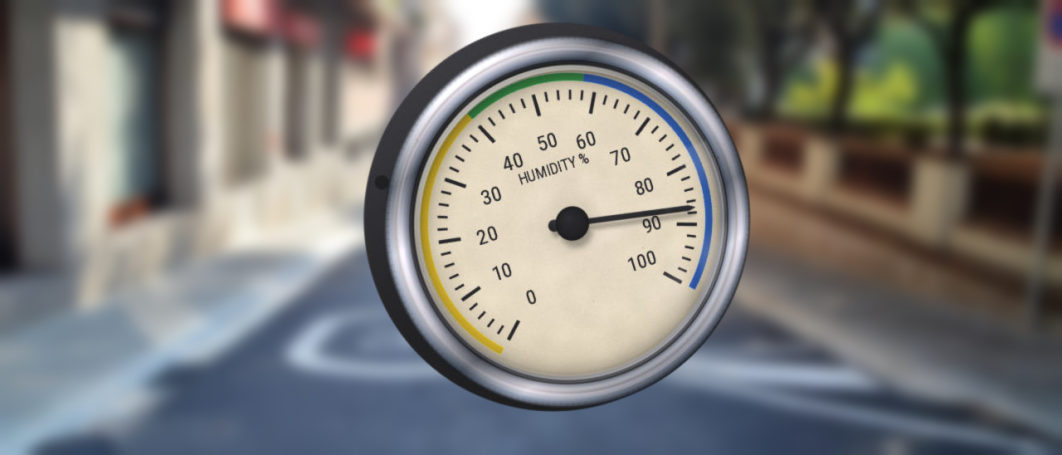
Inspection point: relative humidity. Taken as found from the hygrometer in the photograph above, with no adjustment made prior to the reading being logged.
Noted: 87 %
